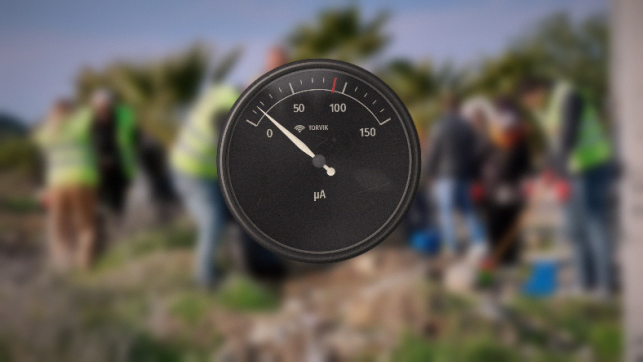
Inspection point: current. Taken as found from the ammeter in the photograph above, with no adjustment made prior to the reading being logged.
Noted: 15 µA
